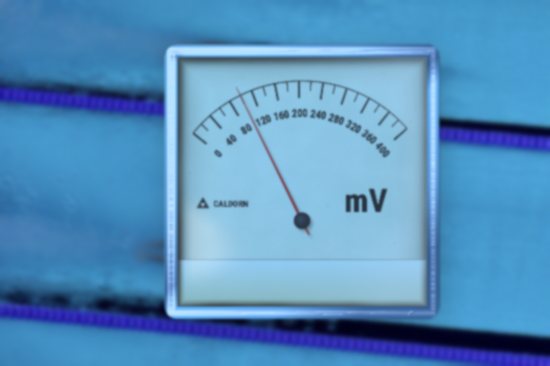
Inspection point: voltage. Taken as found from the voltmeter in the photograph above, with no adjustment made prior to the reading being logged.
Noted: 100 mV
